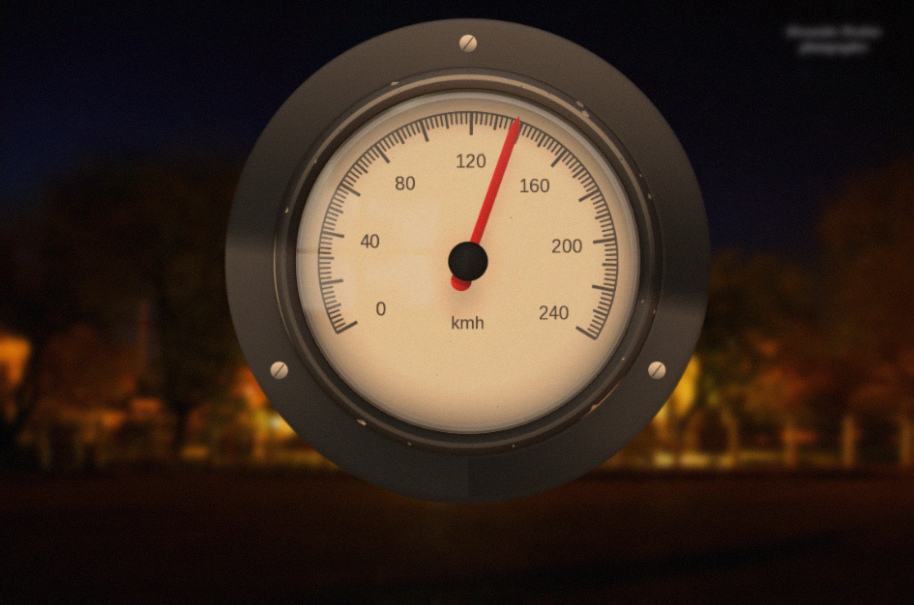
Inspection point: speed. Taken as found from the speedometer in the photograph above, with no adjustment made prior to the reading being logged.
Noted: 138 km/h
